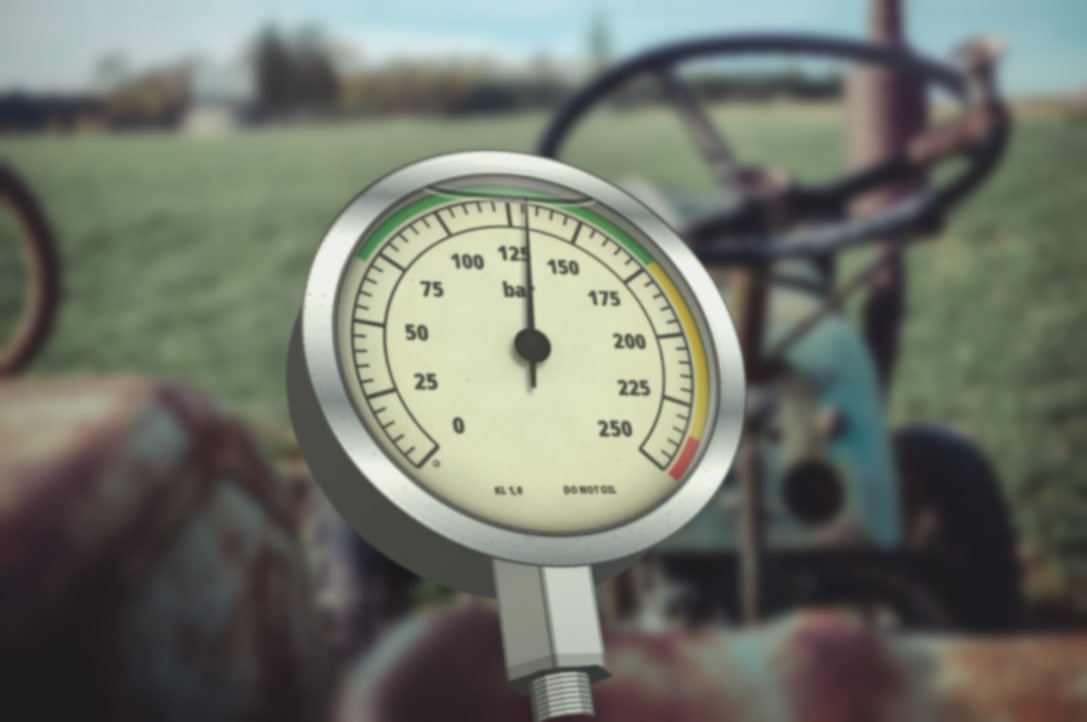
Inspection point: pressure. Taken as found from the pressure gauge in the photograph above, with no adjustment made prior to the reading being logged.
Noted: 130 bar
